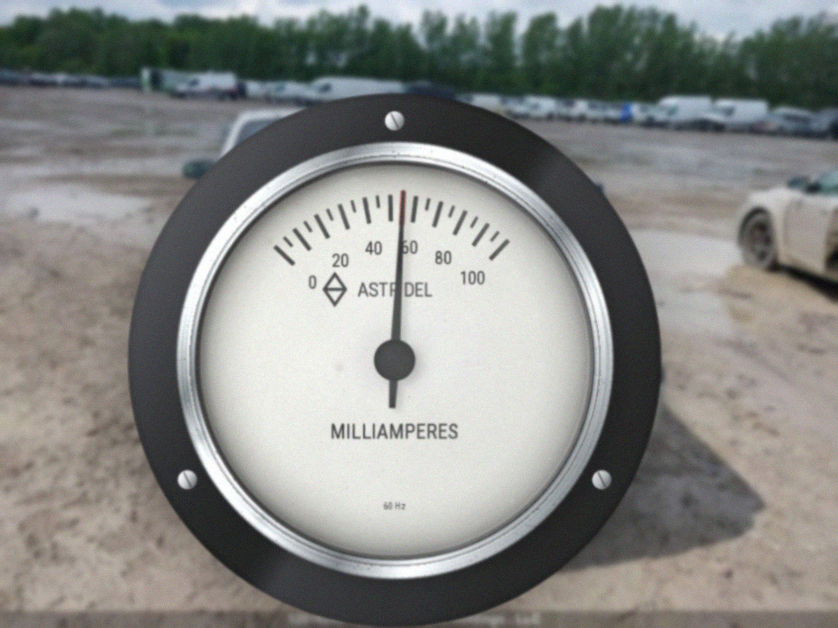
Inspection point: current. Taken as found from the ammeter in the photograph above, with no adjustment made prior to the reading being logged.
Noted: 55 mA
